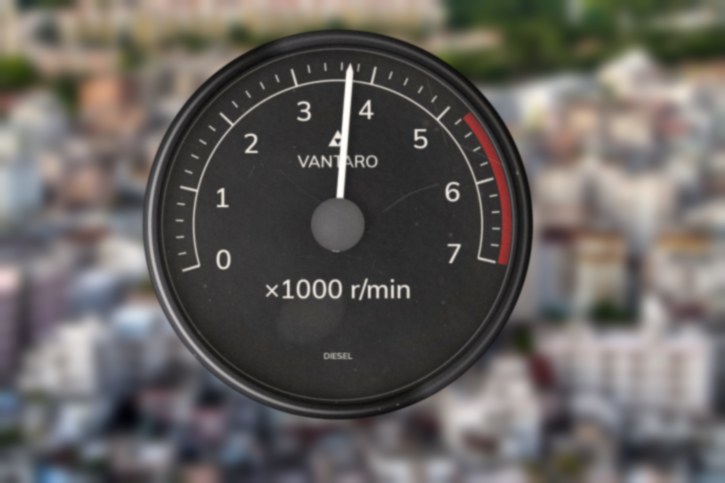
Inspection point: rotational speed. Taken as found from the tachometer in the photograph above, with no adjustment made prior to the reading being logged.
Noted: 3700 rpm
